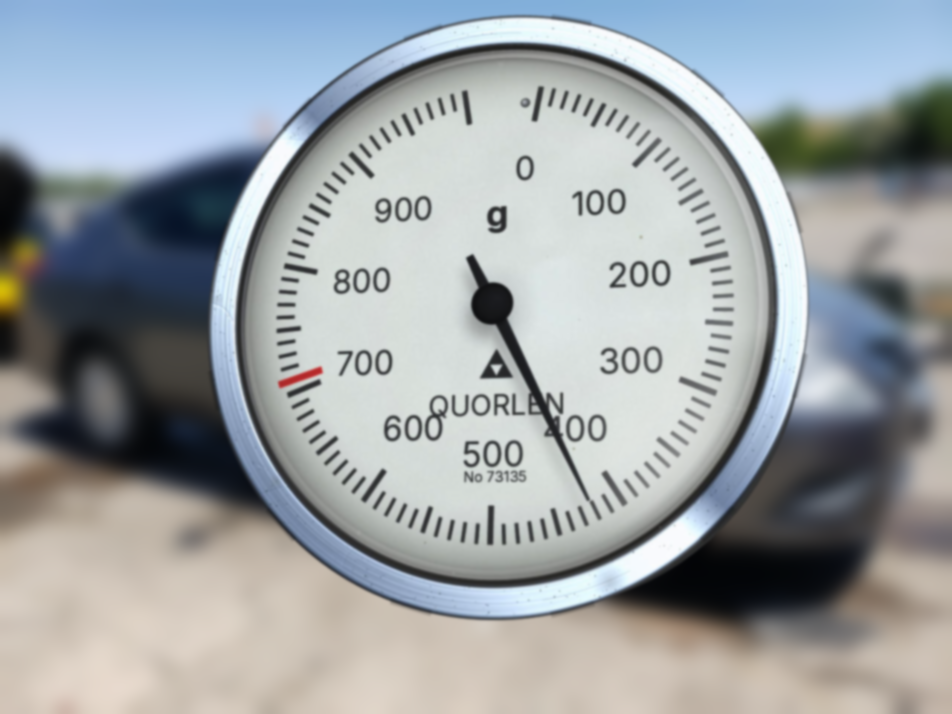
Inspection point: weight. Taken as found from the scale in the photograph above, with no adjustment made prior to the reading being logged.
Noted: 420 g
